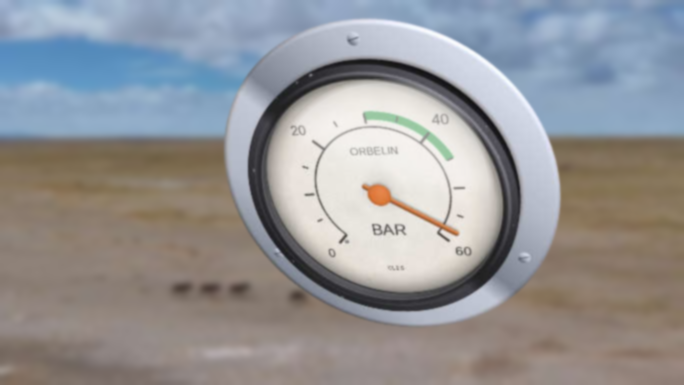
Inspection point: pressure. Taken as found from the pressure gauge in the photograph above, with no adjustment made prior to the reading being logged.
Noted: 57.5 bar
